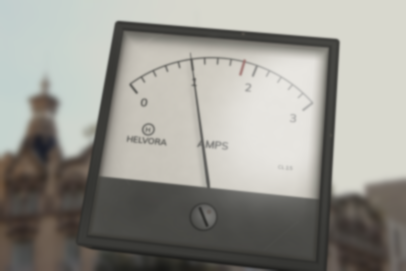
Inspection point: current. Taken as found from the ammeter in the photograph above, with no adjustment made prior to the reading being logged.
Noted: 1 A
